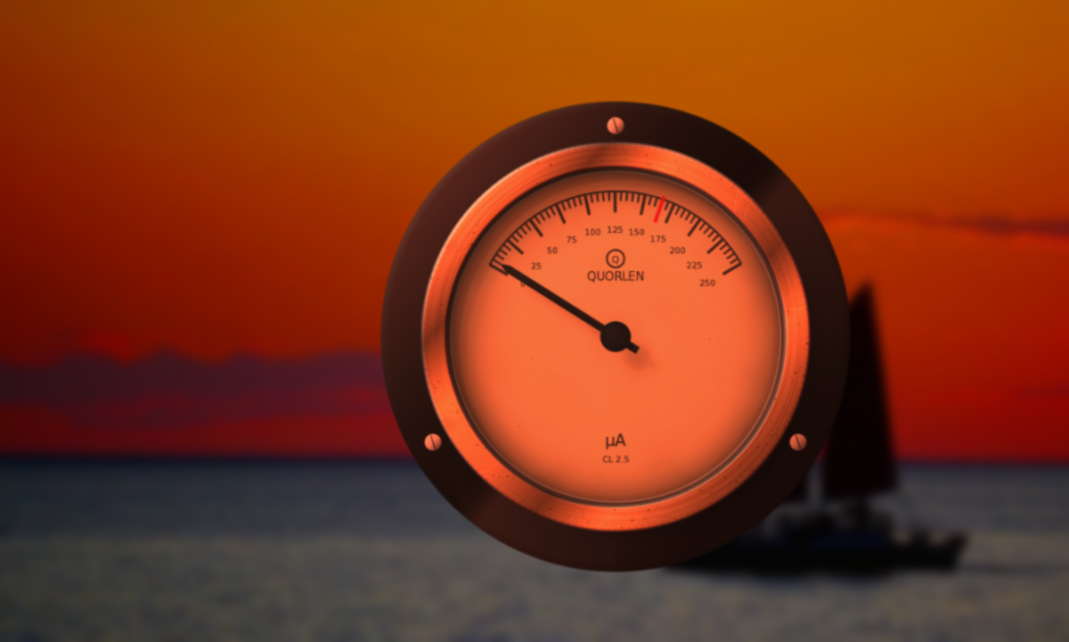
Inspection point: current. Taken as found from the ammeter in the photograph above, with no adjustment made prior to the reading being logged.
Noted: 5 µA
